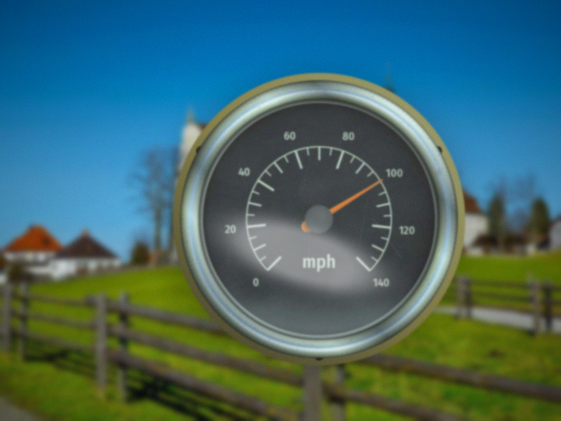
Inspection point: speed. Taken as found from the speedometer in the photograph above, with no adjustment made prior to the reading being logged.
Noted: 100 mph
